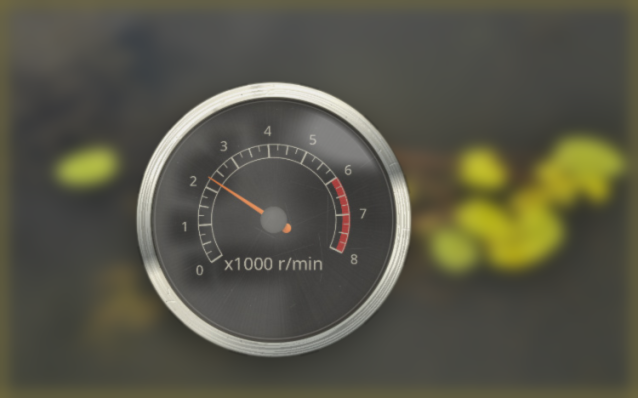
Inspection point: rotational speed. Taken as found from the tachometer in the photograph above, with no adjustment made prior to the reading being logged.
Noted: 2250 rpm
